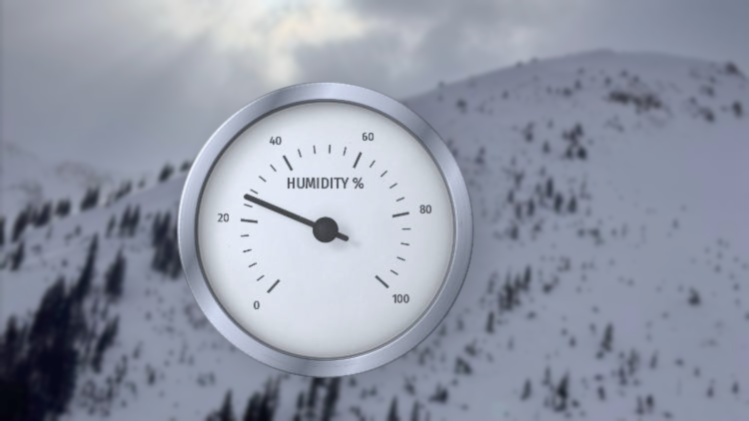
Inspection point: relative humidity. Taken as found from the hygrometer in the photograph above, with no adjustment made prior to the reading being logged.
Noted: 26 %
